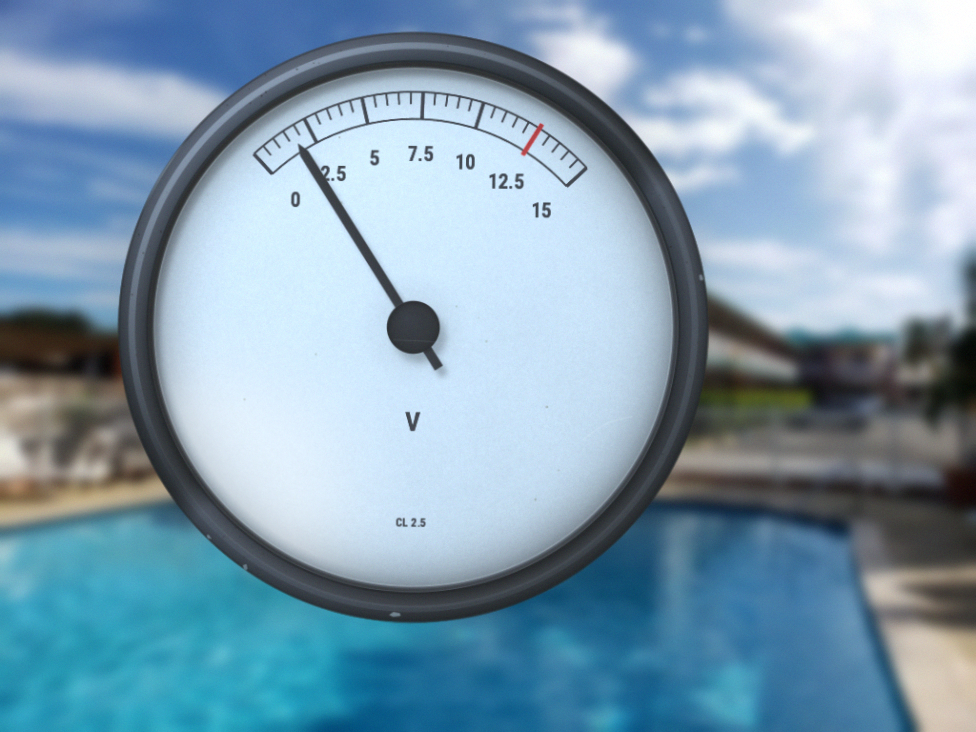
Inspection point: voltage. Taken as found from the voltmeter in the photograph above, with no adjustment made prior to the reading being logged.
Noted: 1.75 V
